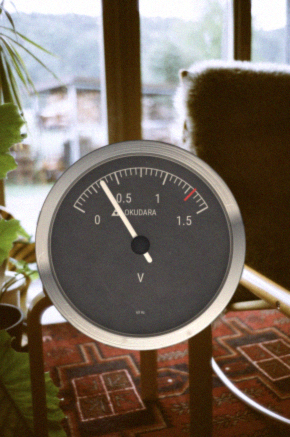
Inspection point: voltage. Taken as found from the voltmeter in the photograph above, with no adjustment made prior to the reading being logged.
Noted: 0.35 V
